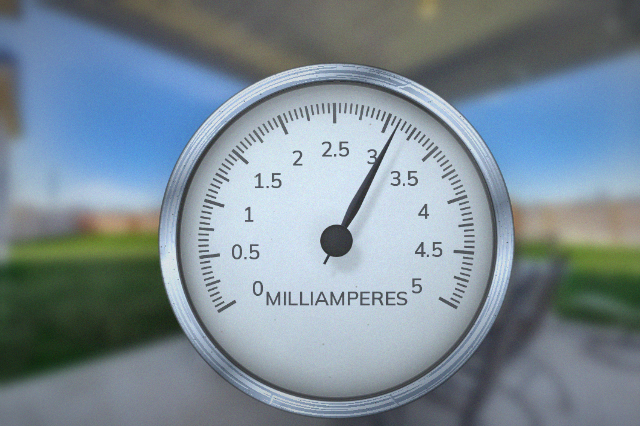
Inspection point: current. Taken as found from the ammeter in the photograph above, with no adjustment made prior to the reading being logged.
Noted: 3.1 mA
